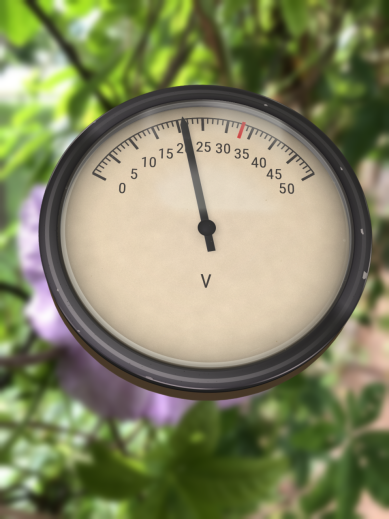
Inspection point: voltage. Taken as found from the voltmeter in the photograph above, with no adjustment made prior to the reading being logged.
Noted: 21 V
